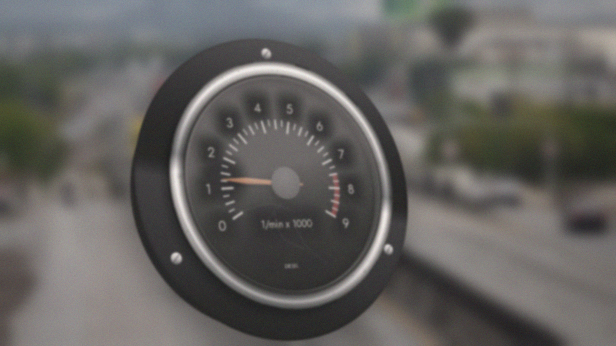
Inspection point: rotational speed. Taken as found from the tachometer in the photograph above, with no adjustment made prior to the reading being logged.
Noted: 1250 rpm
